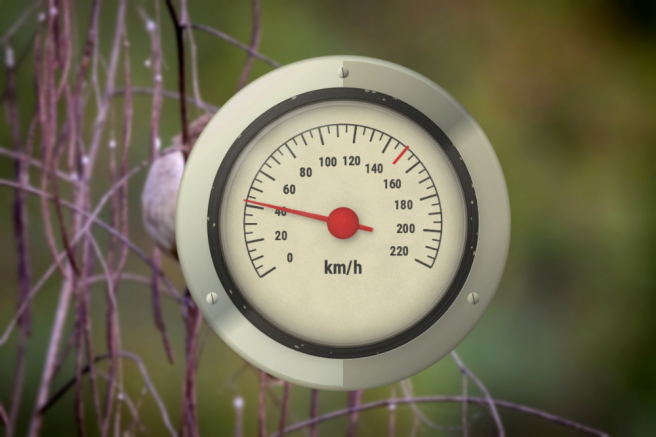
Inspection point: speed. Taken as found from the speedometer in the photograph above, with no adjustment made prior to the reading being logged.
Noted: 42.5 km/h
